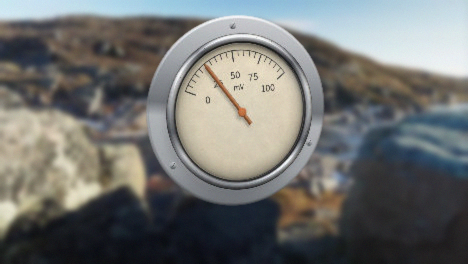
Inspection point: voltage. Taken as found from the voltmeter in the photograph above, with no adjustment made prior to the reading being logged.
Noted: 25 mV
